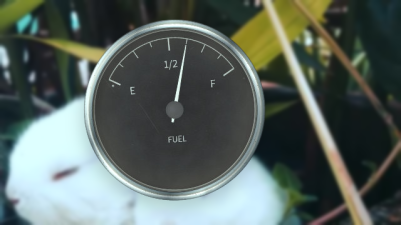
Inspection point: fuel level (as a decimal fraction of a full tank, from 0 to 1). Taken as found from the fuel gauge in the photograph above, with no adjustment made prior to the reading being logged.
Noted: 0.625
